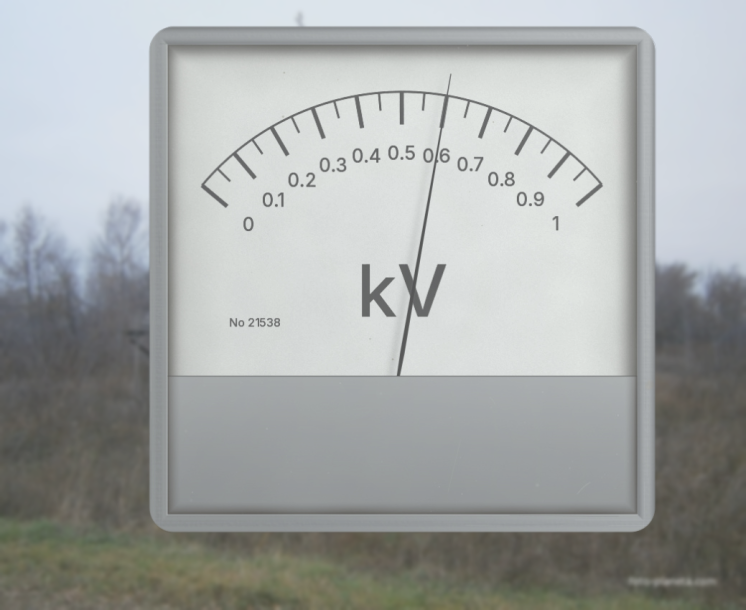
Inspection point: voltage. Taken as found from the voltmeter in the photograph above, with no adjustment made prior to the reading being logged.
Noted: 0.6 kV
